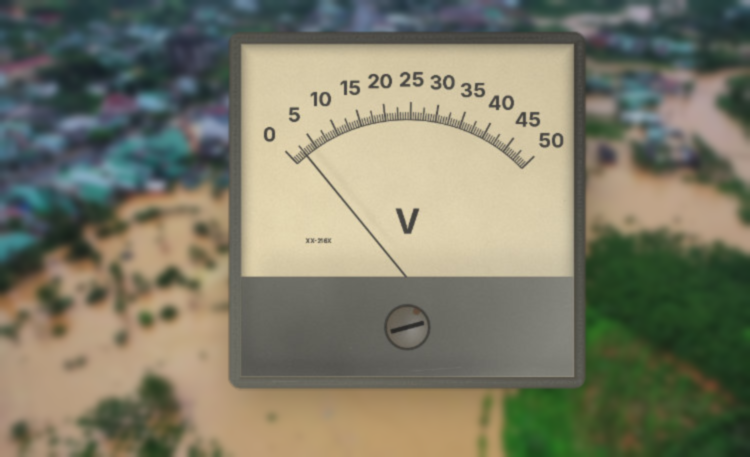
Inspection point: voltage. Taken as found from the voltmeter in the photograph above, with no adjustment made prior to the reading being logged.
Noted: 2.5 V
